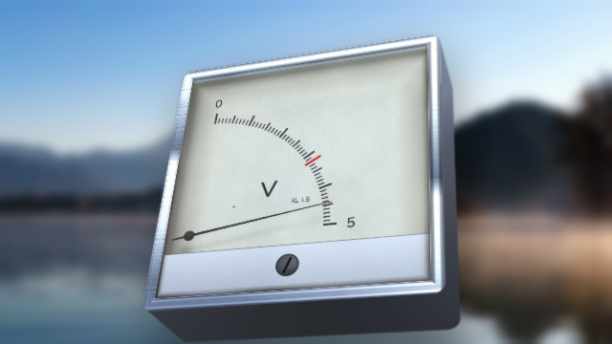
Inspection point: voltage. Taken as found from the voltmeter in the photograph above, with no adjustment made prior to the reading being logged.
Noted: 4.5 V
